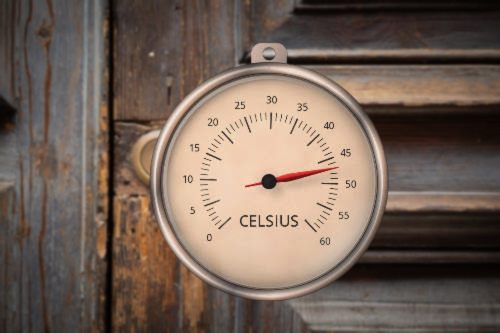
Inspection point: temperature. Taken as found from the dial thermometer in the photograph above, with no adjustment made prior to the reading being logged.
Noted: 47 °C
